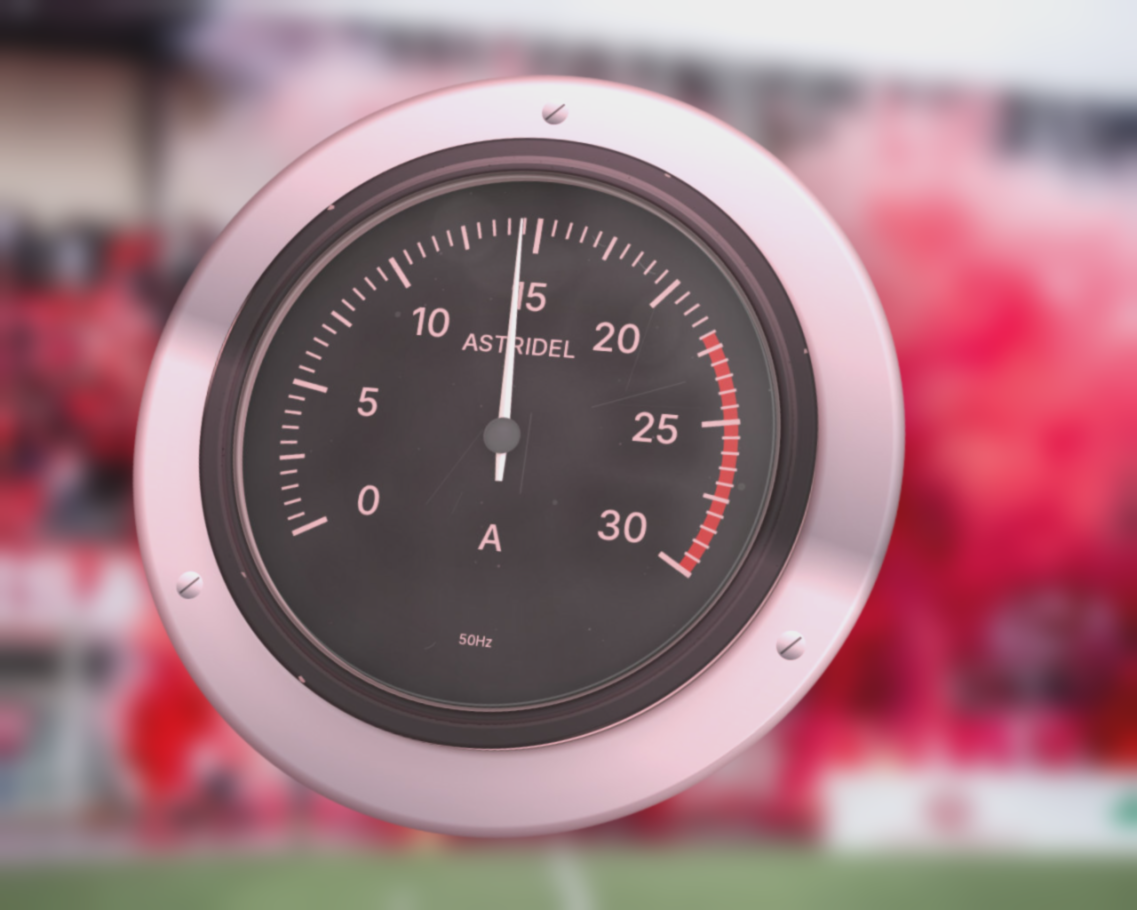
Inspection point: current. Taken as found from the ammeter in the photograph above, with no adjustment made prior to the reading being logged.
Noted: 14.5 A
